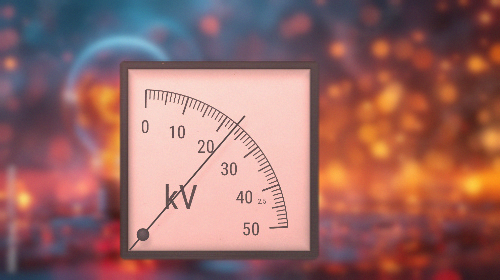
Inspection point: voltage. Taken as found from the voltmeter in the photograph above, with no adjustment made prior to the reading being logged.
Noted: 23 kV
